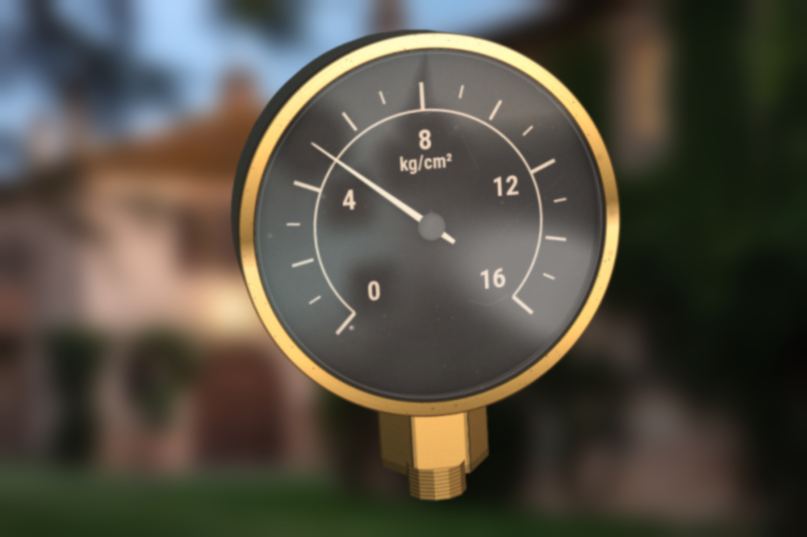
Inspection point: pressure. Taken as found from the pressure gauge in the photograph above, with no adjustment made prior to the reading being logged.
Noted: 5 kg/cm²
